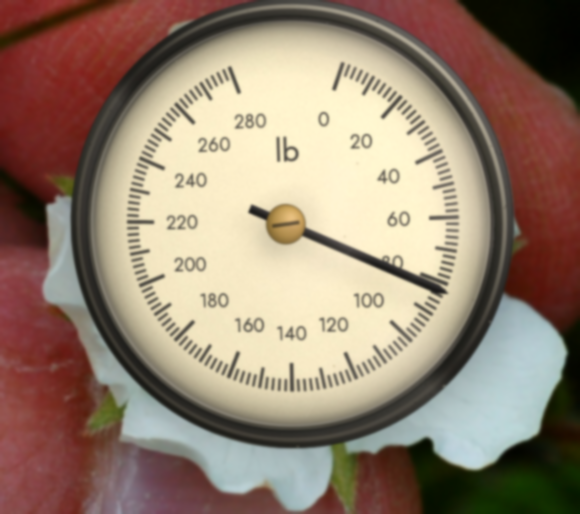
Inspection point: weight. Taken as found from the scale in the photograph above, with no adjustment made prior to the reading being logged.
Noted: 82 lb
